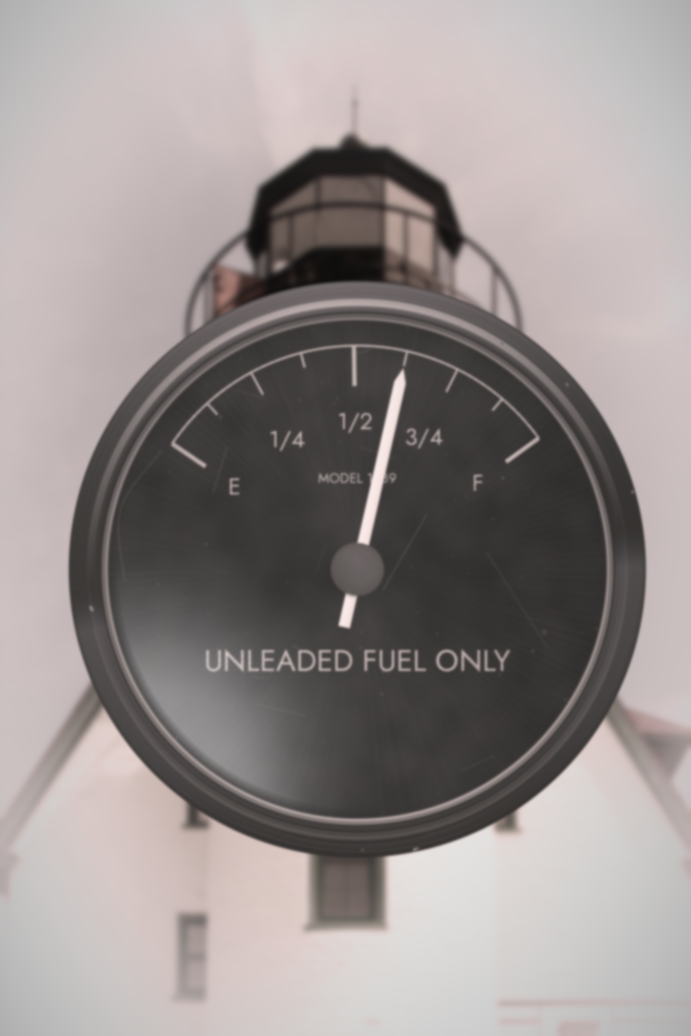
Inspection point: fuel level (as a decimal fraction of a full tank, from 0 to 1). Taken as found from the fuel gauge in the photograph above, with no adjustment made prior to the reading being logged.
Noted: 0.625
